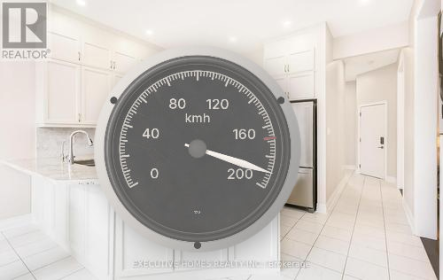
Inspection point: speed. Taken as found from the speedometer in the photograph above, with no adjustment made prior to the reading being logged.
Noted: 190 km/h
